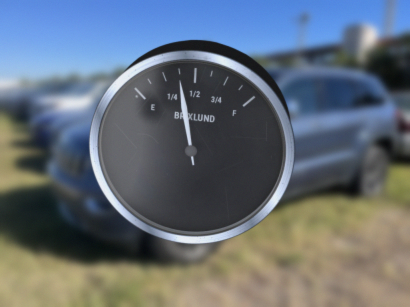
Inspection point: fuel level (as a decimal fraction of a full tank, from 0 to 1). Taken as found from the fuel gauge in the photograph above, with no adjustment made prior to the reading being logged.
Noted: 0.375
